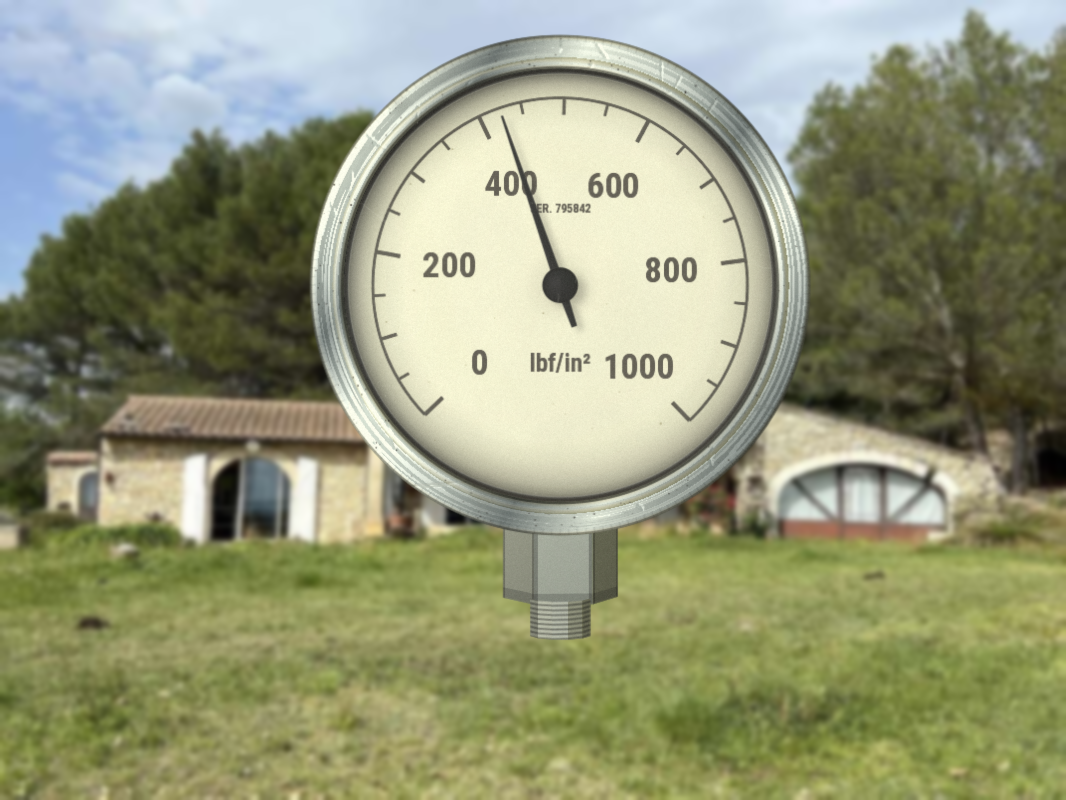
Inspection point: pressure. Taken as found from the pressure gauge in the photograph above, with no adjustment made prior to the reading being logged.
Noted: 425 psi
